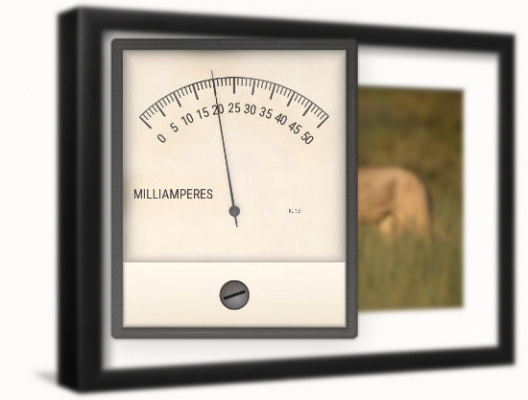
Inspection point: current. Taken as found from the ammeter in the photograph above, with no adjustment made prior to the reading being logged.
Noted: 20 mA
